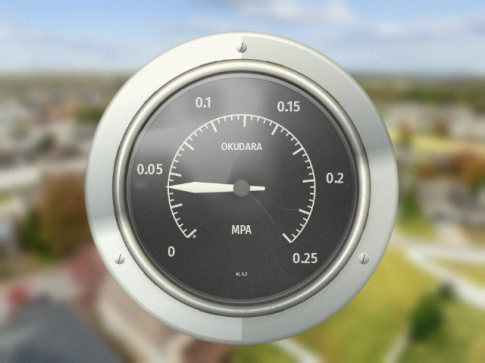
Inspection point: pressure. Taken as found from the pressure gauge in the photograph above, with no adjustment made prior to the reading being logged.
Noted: 0.04 MPa
